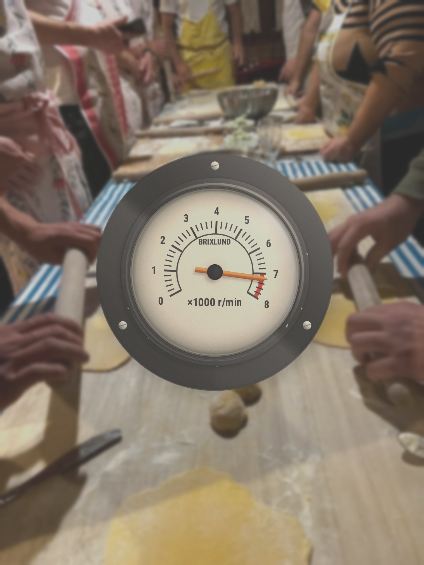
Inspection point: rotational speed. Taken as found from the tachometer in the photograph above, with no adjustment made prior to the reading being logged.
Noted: 7200 rpm
